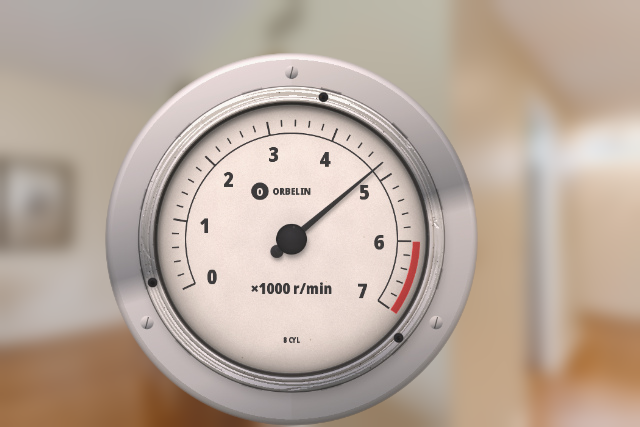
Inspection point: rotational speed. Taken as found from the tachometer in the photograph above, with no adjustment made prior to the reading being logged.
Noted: 4800 rpm
